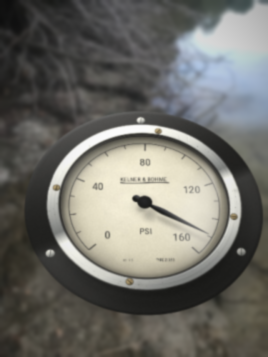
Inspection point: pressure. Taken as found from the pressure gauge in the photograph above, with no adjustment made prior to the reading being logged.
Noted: 150 psi
